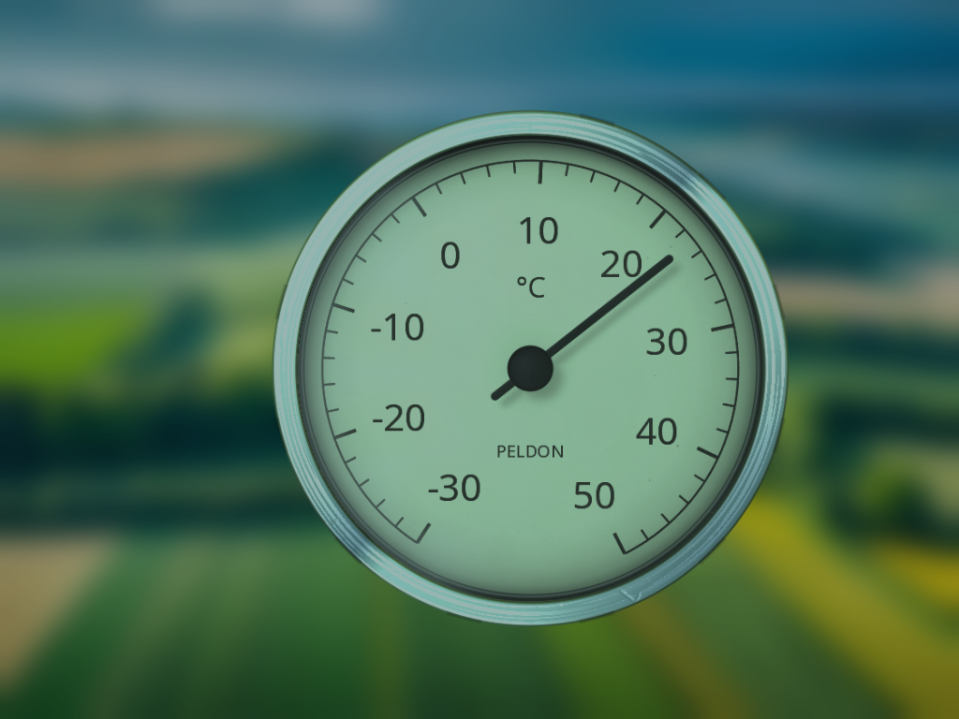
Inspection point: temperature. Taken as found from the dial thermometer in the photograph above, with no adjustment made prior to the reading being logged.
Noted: 23 °C
